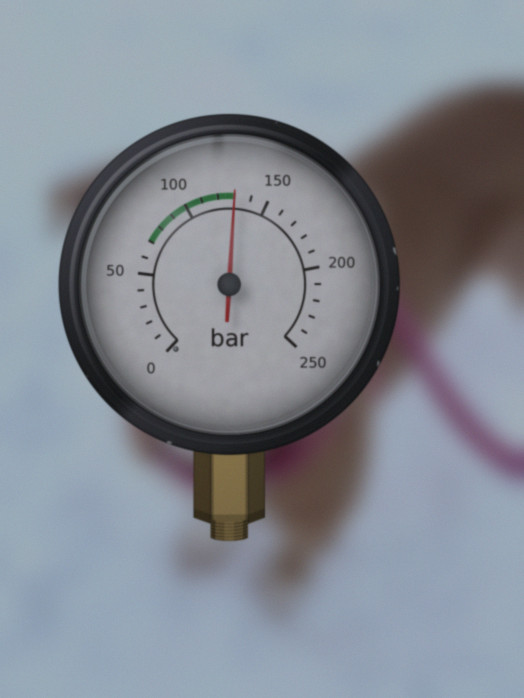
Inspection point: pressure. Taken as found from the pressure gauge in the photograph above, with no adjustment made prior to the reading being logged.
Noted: 130 bar
